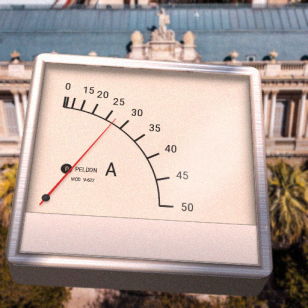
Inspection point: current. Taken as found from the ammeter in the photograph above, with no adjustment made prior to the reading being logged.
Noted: 27.5 A
